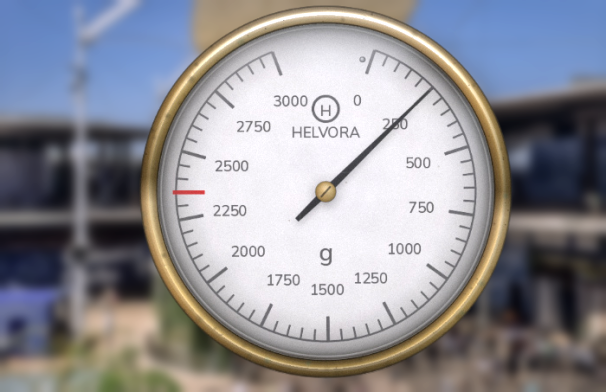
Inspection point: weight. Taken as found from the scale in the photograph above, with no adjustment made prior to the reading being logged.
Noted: 250 g
